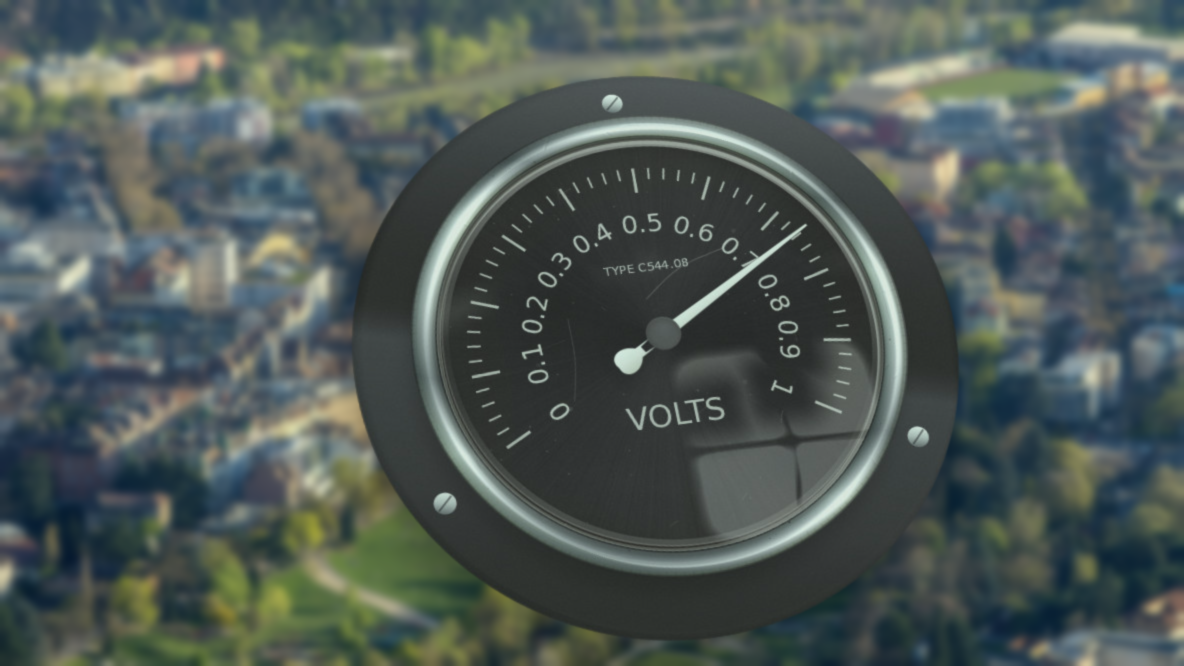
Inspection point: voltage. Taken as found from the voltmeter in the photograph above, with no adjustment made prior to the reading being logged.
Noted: 0.74 V
